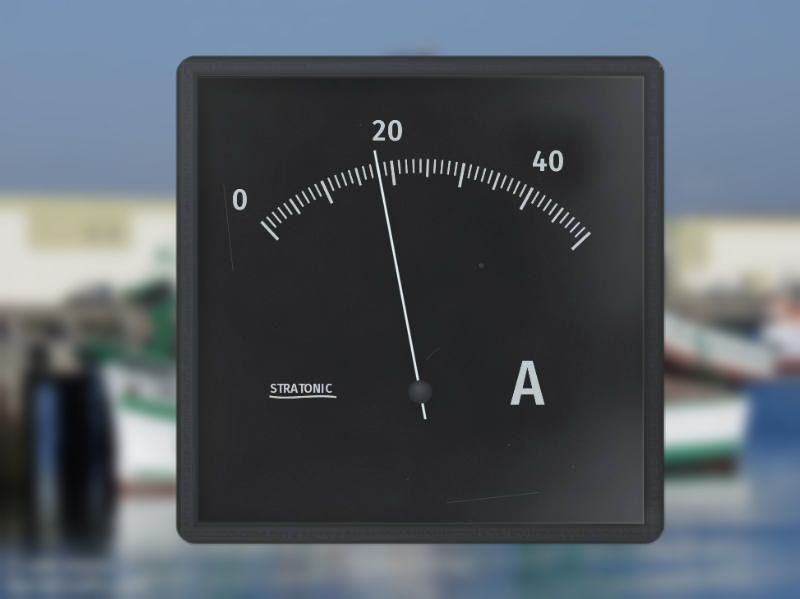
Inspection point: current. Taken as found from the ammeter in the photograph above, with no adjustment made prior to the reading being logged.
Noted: 18 A
